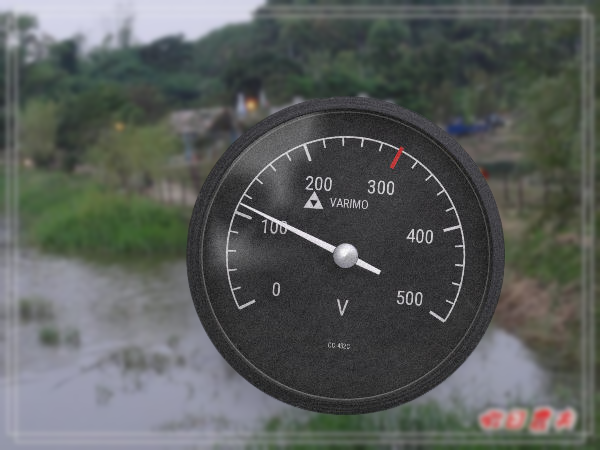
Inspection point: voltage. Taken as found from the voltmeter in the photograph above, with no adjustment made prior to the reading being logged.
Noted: 110 V
